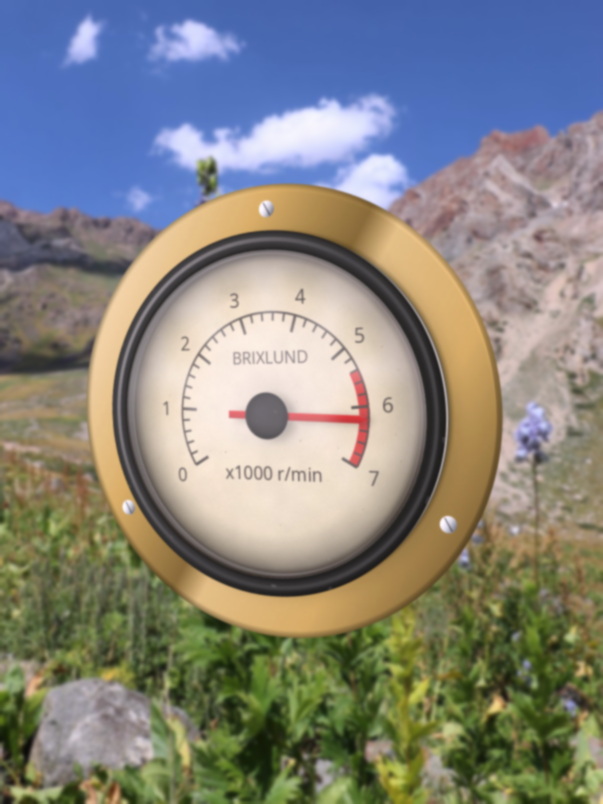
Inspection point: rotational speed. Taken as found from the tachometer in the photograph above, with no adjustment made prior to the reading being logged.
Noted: 6200 rpm
